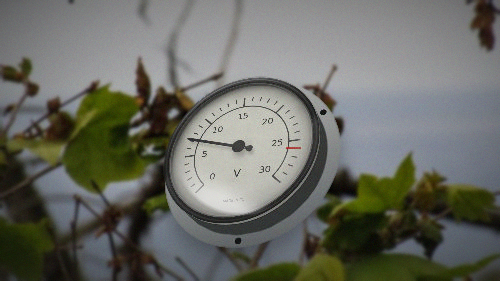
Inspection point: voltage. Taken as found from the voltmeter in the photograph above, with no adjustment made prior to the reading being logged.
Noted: 7 V
